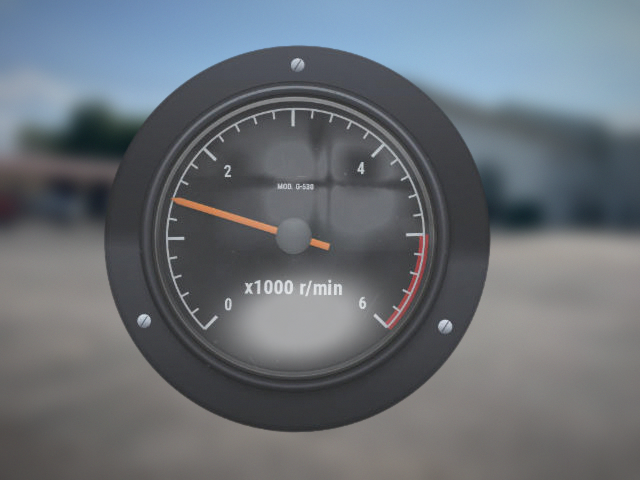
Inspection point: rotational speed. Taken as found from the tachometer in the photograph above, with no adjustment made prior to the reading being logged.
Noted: 1400 rpm
